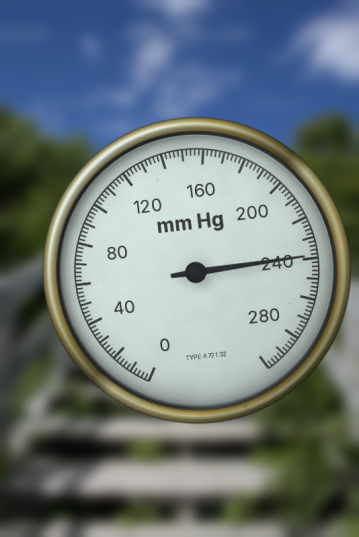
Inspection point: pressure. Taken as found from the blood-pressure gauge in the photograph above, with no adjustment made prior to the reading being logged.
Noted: 238 mmHg
